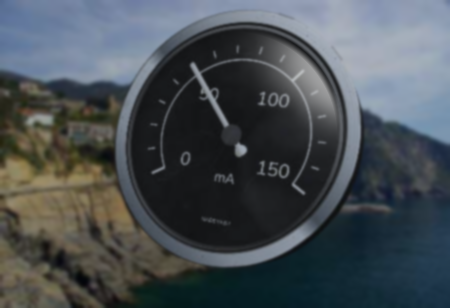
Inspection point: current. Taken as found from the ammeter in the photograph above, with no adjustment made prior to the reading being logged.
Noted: 50 mA
